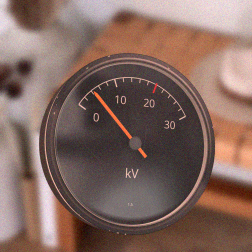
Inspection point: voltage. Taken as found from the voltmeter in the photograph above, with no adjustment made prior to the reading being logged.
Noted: 4 kV
